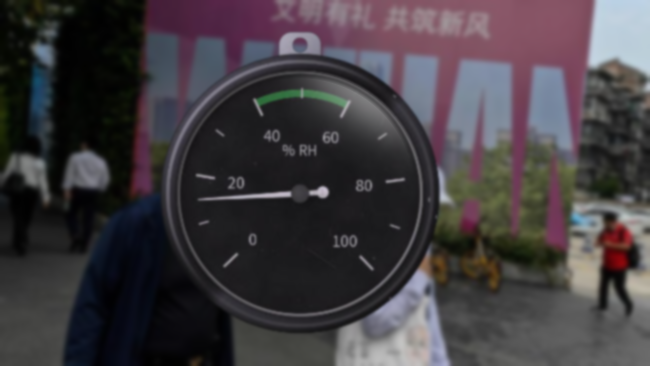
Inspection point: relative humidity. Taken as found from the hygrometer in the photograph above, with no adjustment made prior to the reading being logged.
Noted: 15 %
